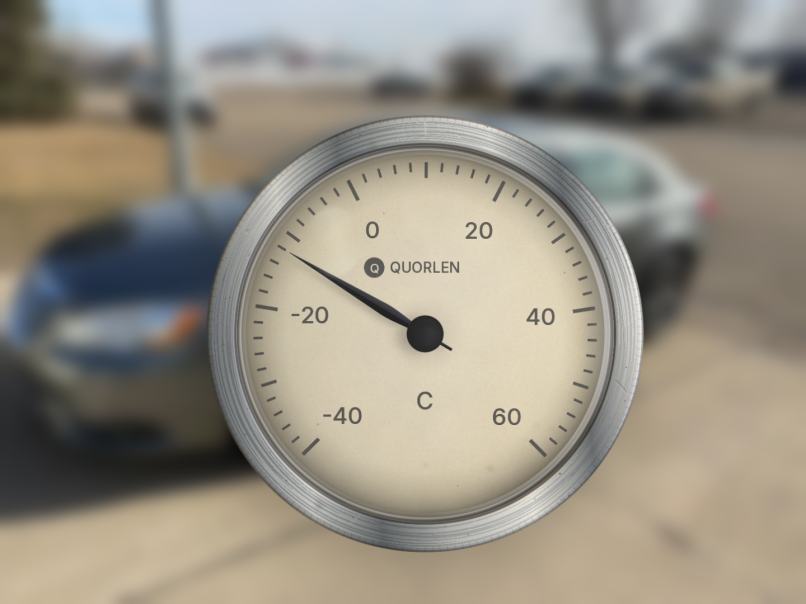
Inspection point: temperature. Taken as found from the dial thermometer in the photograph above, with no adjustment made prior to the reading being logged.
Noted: -12 °C
